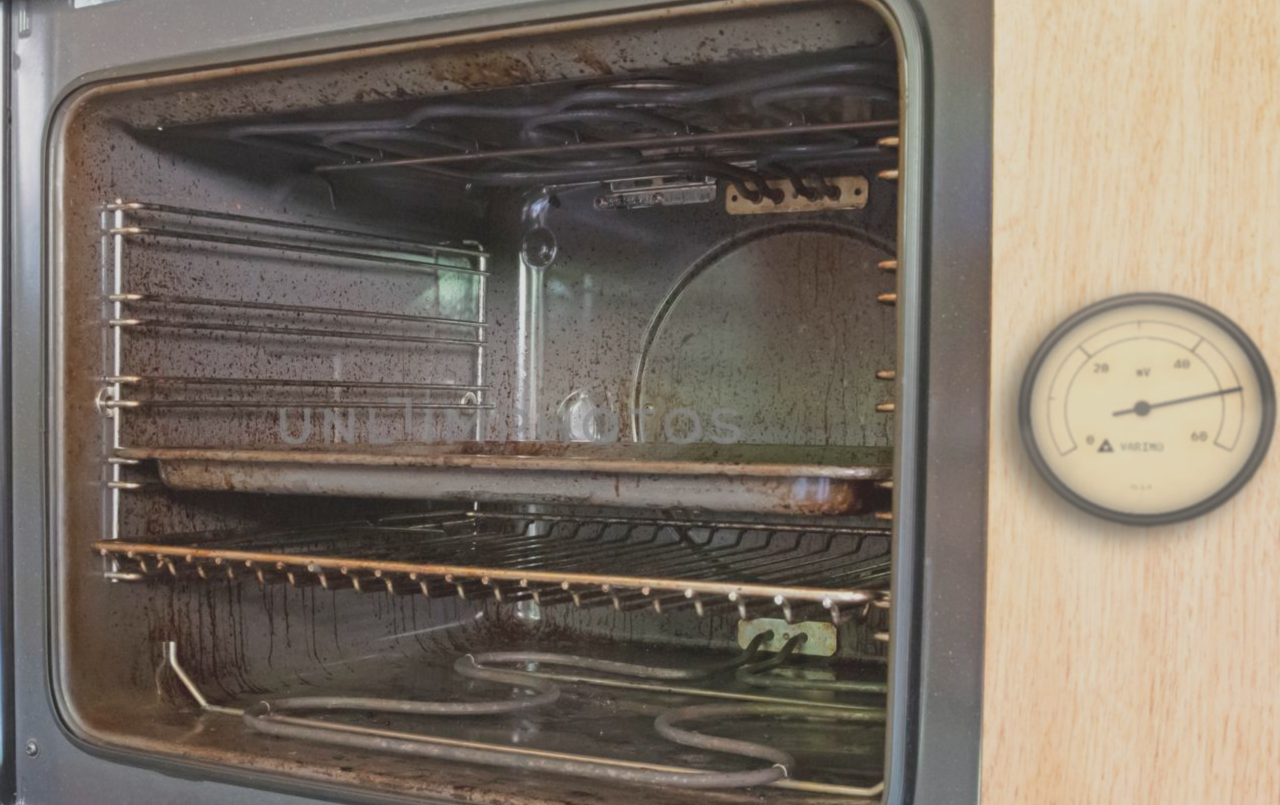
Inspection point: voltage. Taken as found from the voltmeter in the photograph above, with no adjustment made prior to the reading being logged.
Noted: 50 mV
